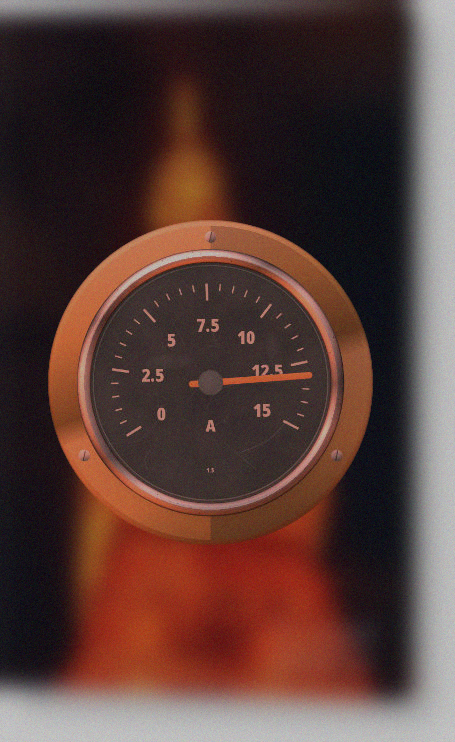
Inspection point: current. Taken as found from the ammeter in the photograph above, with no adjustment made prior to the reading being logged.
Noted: 13 A
